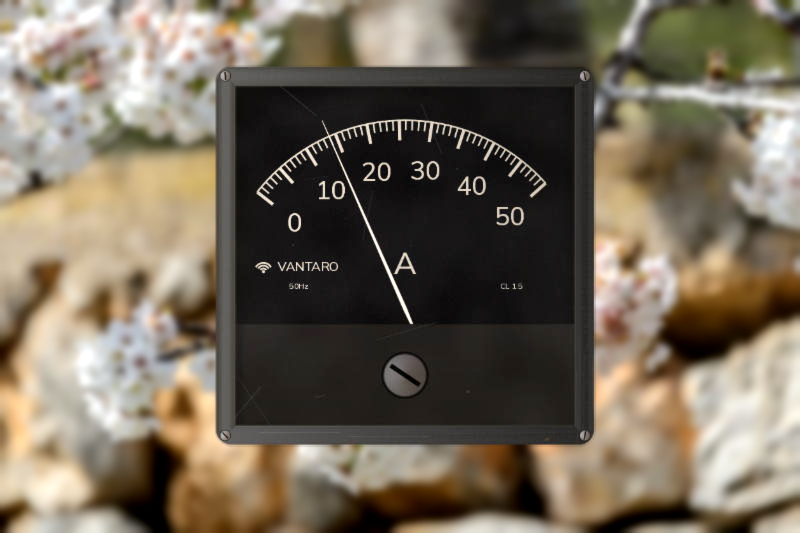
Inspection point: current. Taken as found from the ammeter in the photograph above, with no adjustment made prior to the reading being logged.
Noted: 14 A
